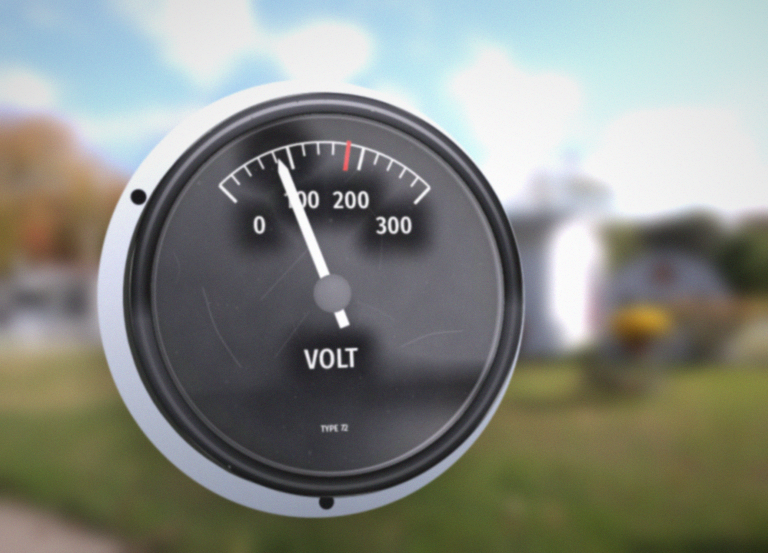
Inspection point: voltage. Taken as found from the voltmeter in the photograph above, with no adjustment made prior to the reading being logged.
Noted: 80 V
